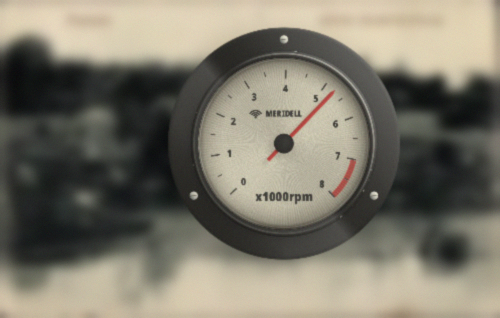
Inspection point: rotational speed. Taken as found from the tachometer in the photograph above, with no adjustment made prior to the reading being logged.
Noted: 5250 rpm
